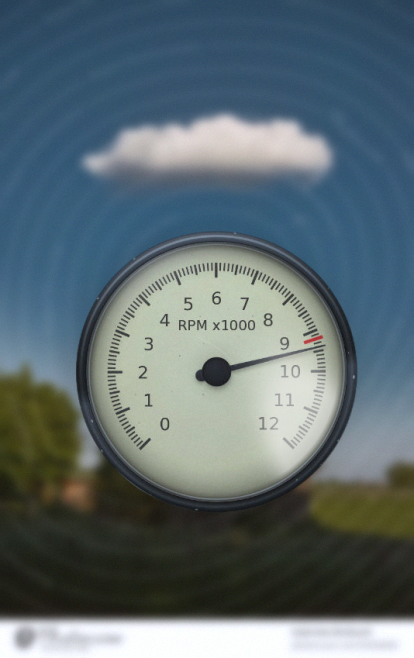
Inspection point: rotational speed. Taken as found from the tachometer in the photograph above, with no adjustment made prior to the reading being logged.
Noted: 9400 rpm
